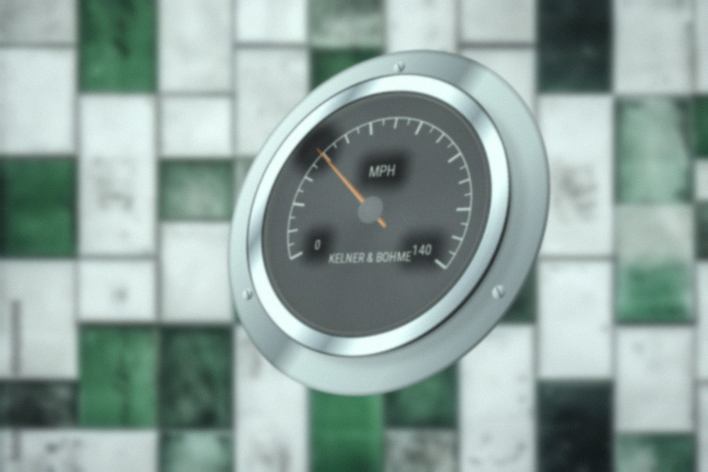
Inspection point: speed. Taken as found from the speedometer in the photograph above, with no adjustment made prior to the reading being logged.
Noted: 40 mph
